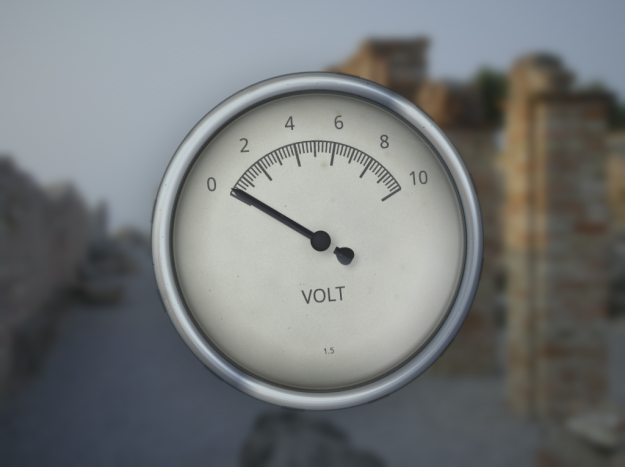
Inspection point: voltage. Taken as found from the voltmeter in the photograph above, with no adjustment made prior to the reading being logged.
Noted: 0.2 V
